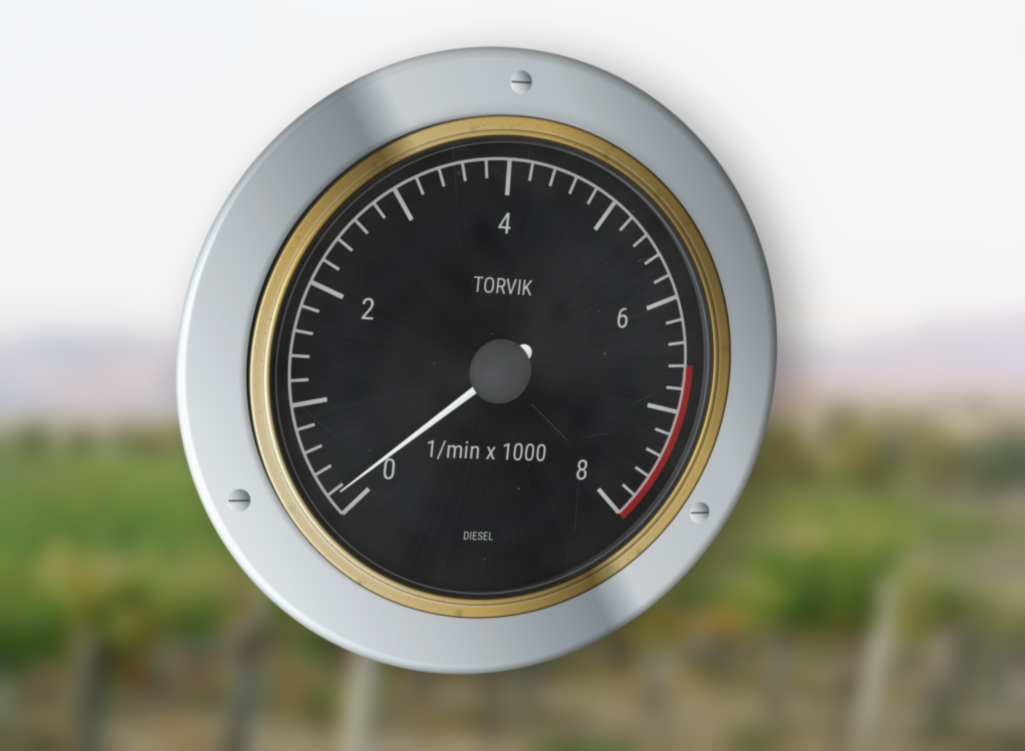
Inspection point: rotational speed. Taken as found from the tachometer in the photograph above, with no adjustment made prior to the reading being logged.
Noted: 200 rpm
